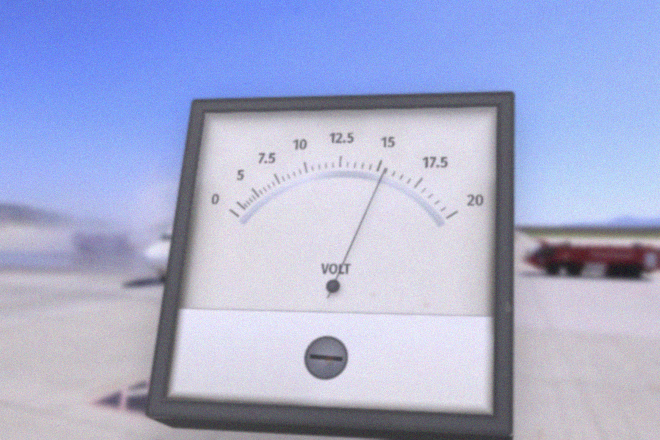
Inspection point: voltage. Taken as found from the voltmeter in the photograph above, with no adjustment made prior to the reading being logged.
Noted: 15.5 V
